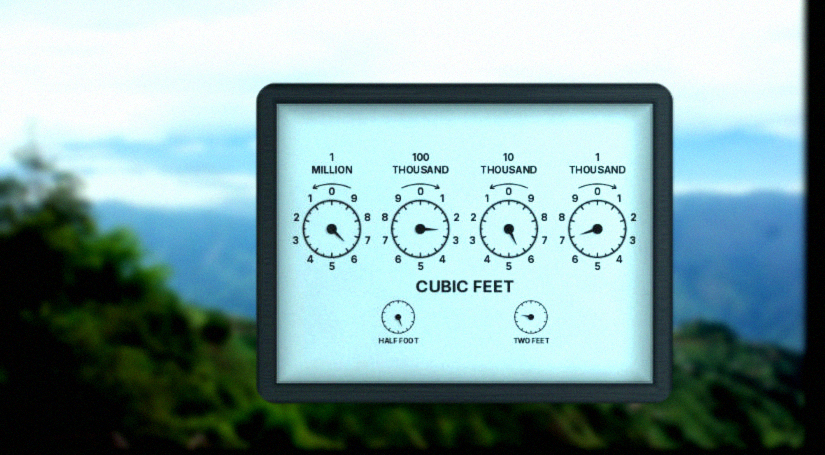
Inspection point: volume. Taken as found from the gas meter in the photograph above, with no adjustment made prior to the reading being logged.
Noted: 625700 ft³
